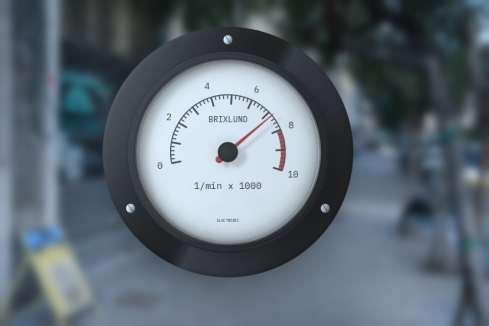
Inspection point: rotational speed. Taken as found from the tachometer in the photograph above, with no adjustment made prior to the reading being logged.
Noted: 7200 rpm
